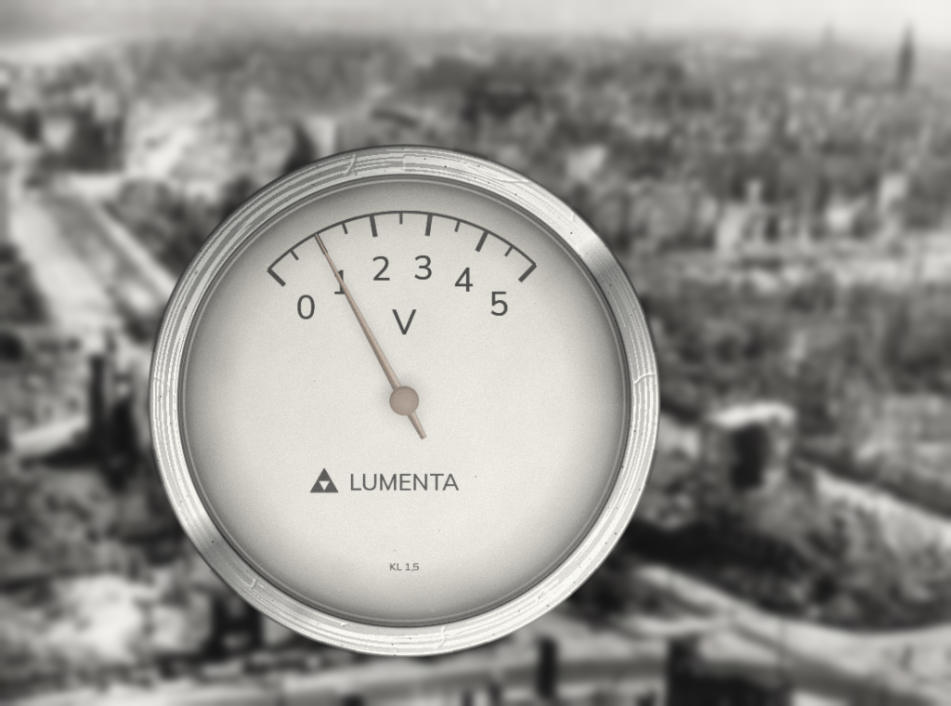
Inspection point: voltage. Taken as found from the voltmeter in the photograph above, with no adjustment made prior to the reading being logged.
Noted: 1 V
